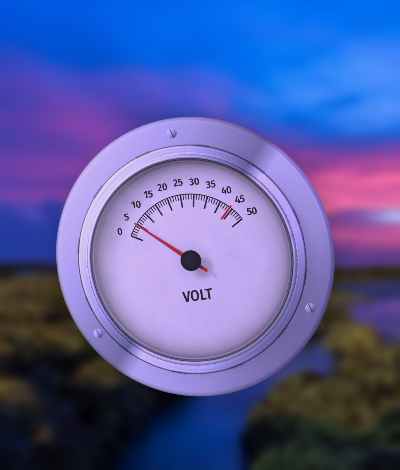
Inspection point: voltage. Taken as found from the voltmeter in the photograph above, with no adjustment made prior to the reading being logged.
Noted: 5 V
